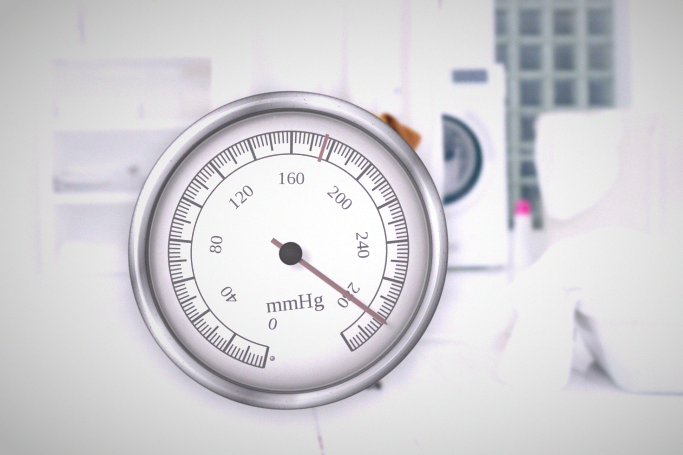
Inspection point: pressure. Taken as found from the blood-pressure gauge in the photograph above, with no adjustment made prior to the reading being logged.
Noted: 280 mmHg
